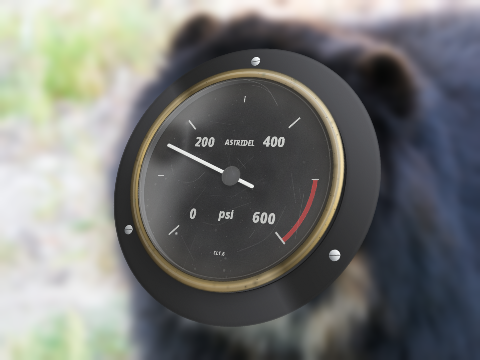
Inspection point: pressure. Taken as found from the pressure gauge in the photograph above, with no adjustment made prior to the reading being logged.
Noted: 150 psi
